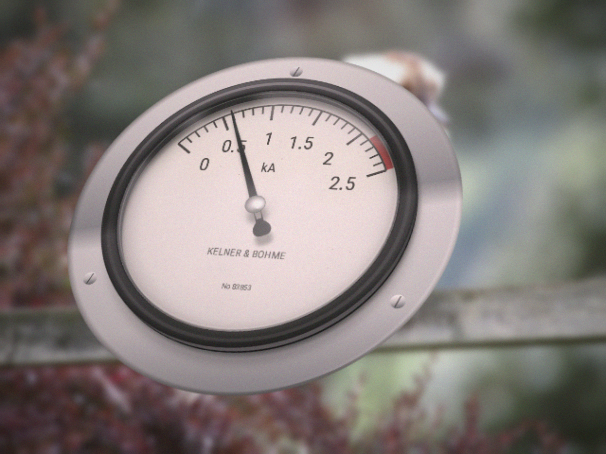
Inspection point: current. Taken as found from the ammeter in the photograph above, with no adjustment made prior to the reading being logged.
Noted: 0.6 kA
